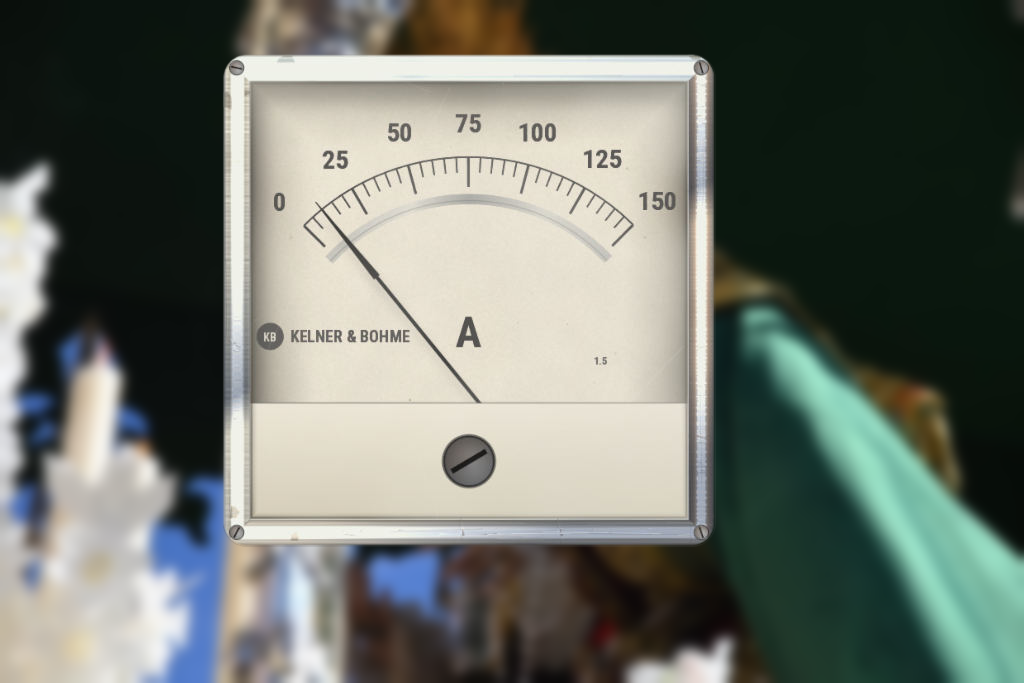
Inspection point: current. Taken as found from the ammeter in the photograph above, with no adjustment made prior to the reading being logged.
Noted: 10 A
